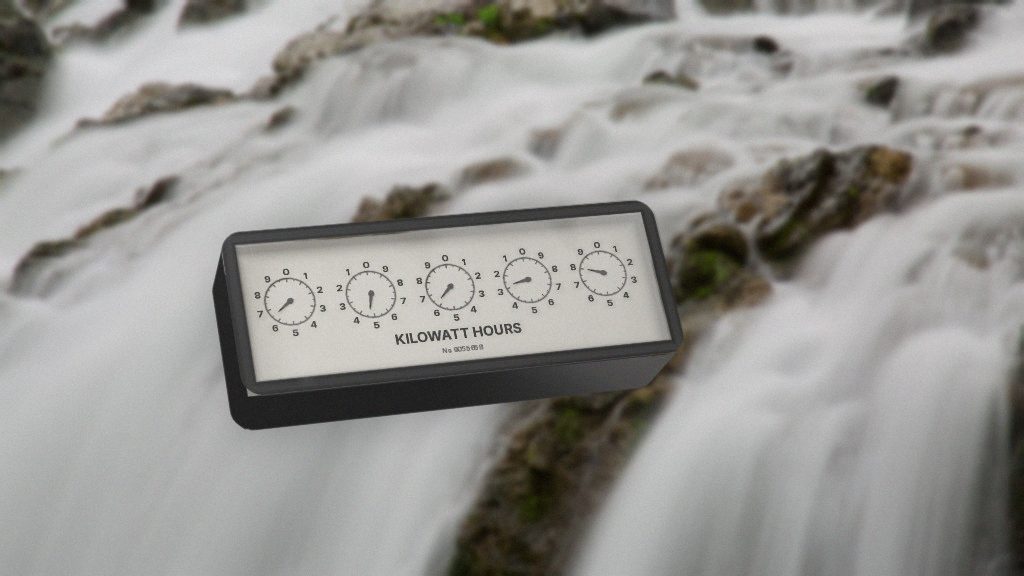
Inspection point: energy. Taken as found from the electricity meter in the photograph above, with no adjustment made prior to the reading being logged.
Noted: 64628 kWh
